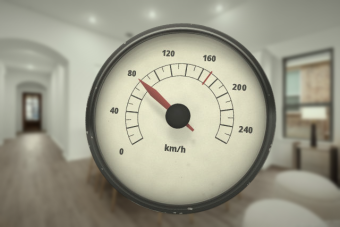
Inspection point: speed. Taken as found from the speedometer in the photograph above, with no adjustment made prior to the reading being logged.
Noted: 80 km/h
